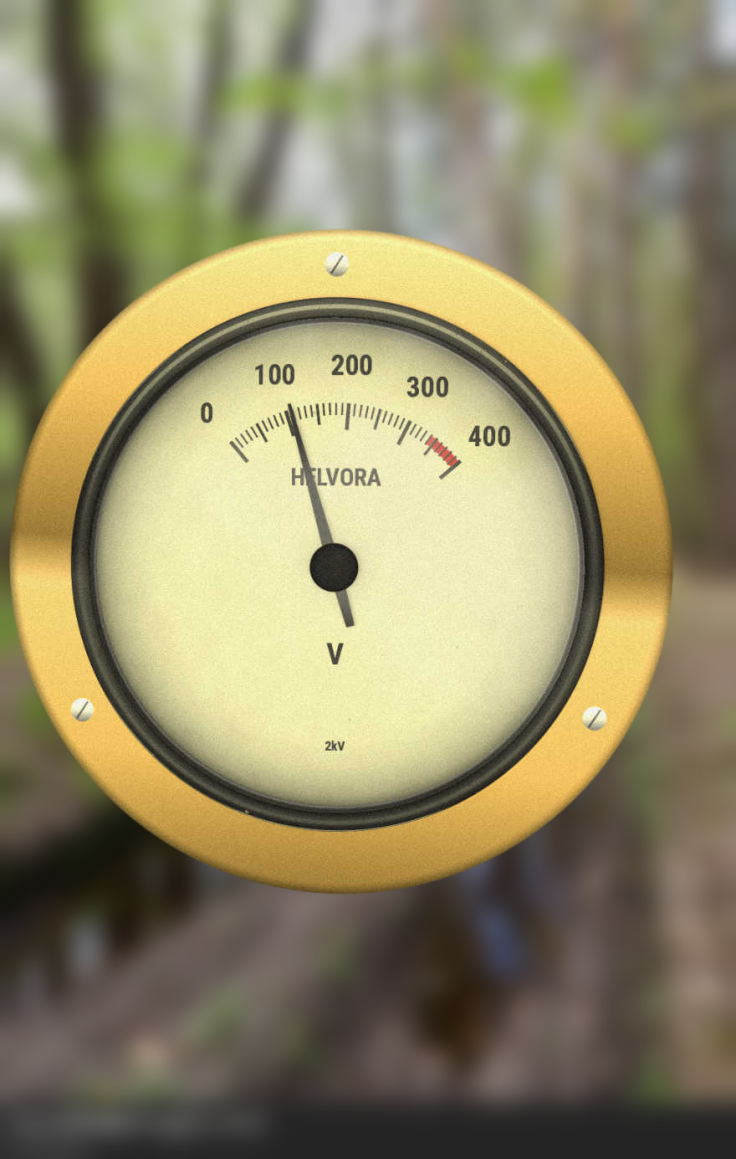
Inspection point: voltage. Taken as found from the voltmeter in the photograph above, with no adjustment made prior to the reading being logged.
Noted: 110 V
